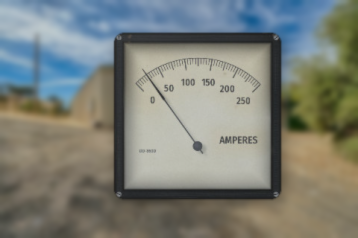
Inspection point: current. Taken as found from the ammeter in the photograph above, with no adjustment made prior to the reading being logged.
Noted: 25 A
